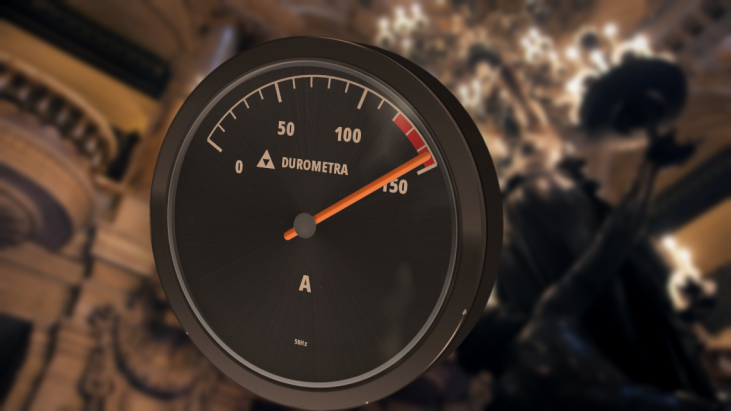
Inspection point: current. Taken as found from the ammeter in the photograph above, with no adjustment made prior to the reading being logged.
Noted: 145 A
